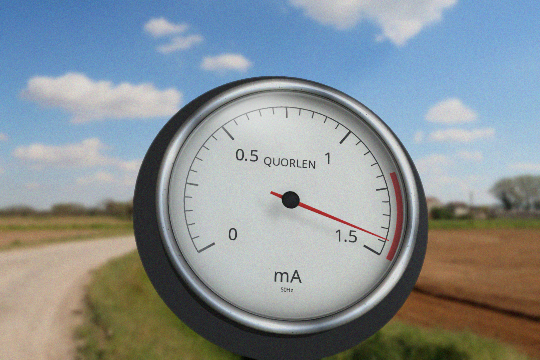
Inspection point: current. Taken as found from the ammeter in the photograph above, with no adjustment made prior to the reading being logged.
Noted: 1.45 mA
